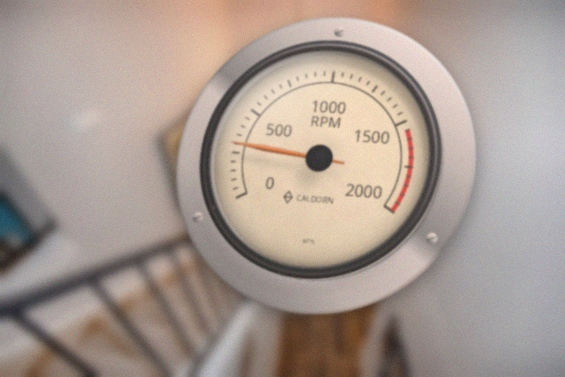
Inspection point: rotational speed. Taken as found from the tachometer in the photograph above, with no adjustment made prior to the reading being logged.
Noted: 300 rpm
